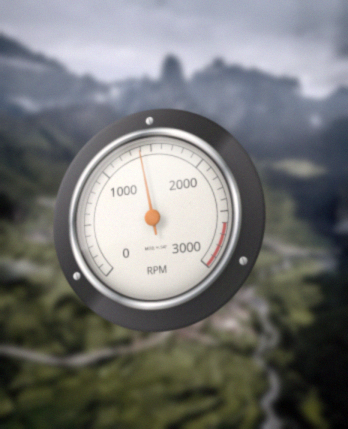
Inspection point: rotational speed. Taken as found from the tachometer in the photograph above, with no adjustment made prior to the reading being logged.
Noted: 1400 rpm
